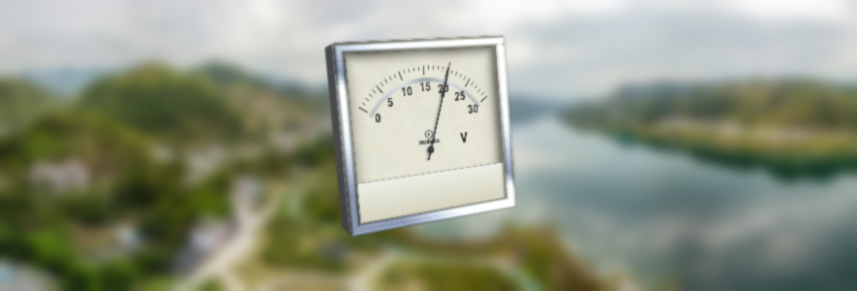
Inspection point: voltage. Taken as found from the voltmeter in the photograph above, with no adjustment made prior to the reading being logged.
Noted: 20 V
